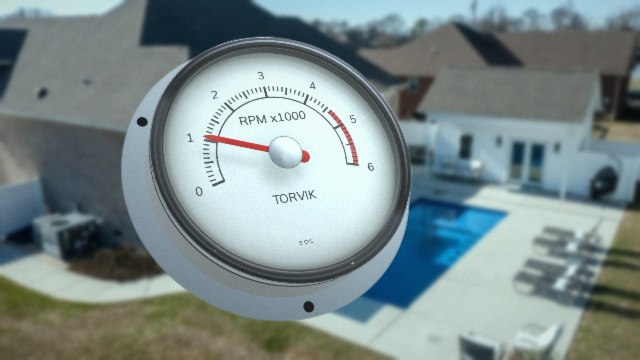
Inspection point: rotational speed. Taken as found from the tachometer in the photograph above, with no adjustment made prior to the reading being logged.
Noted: 1000 rpm
